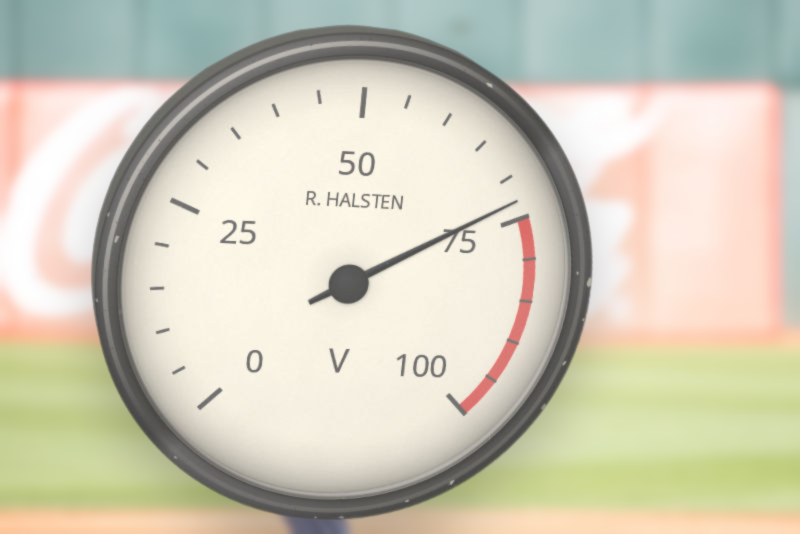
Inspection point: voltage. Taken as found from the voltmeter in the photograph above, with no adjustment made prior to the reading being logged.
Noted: 72.5 V
